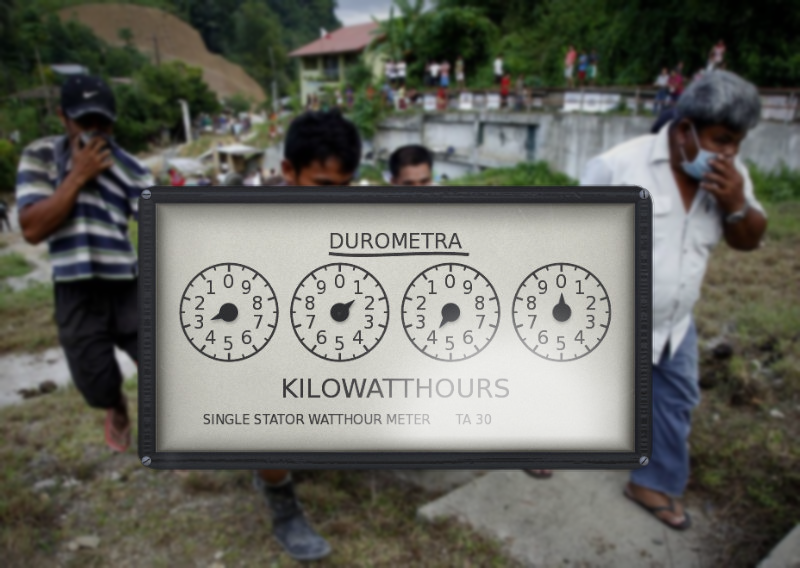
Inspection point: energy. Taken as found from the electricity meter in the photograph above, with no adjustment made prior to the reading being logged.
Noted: 3140 kWh
